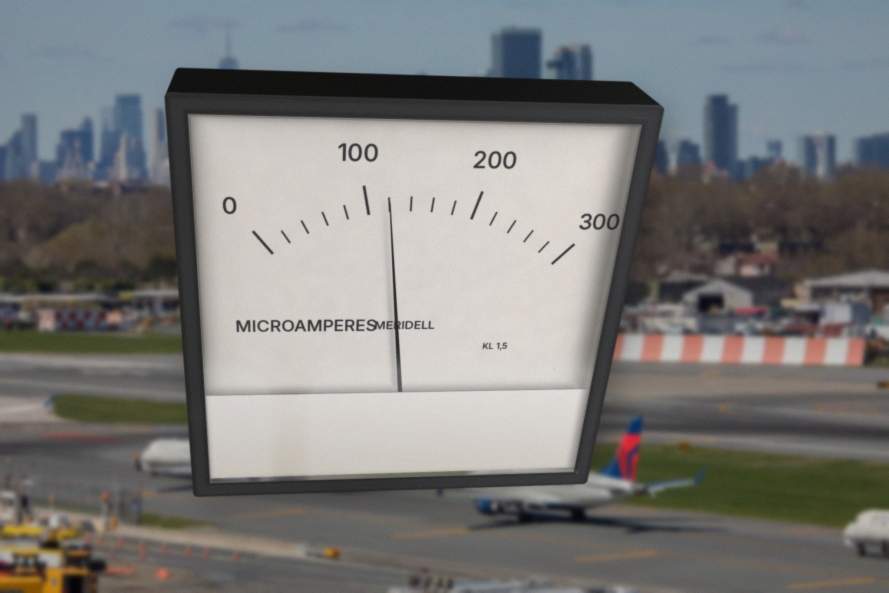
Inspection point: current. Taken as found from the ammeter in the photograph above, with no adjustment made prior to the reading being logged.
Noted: 120 µA
